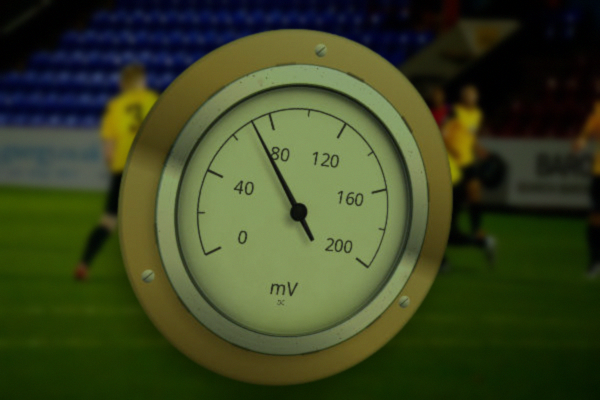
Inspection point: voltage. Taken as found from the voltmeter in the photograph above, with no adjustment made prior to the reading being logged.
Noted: 70 mV
